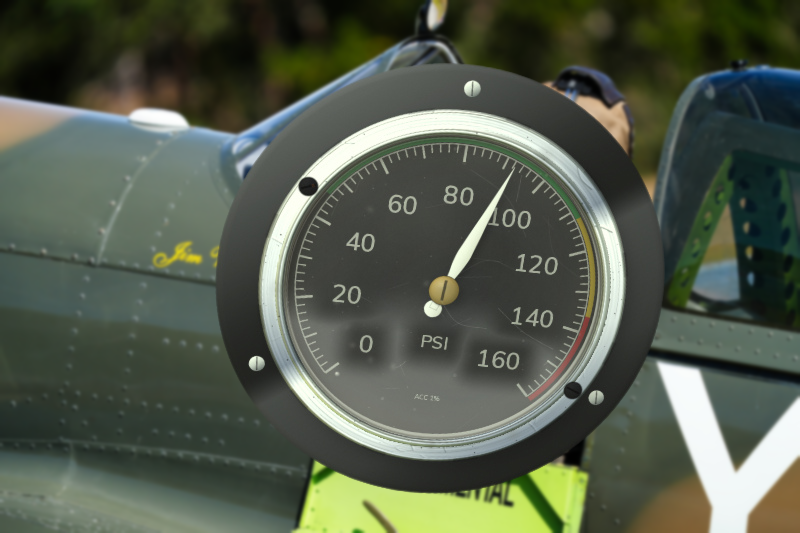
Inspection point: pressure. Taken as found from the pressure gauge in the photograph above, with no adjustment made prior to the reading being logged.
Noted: 92 psi
